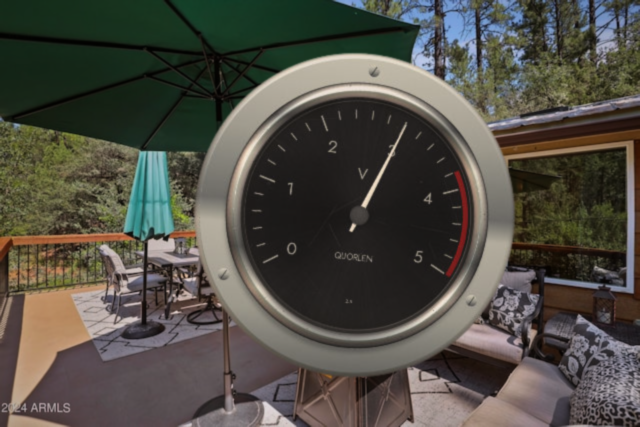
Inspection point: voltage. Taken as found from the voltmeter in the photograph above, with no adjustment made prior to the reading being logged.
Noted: 3 V
